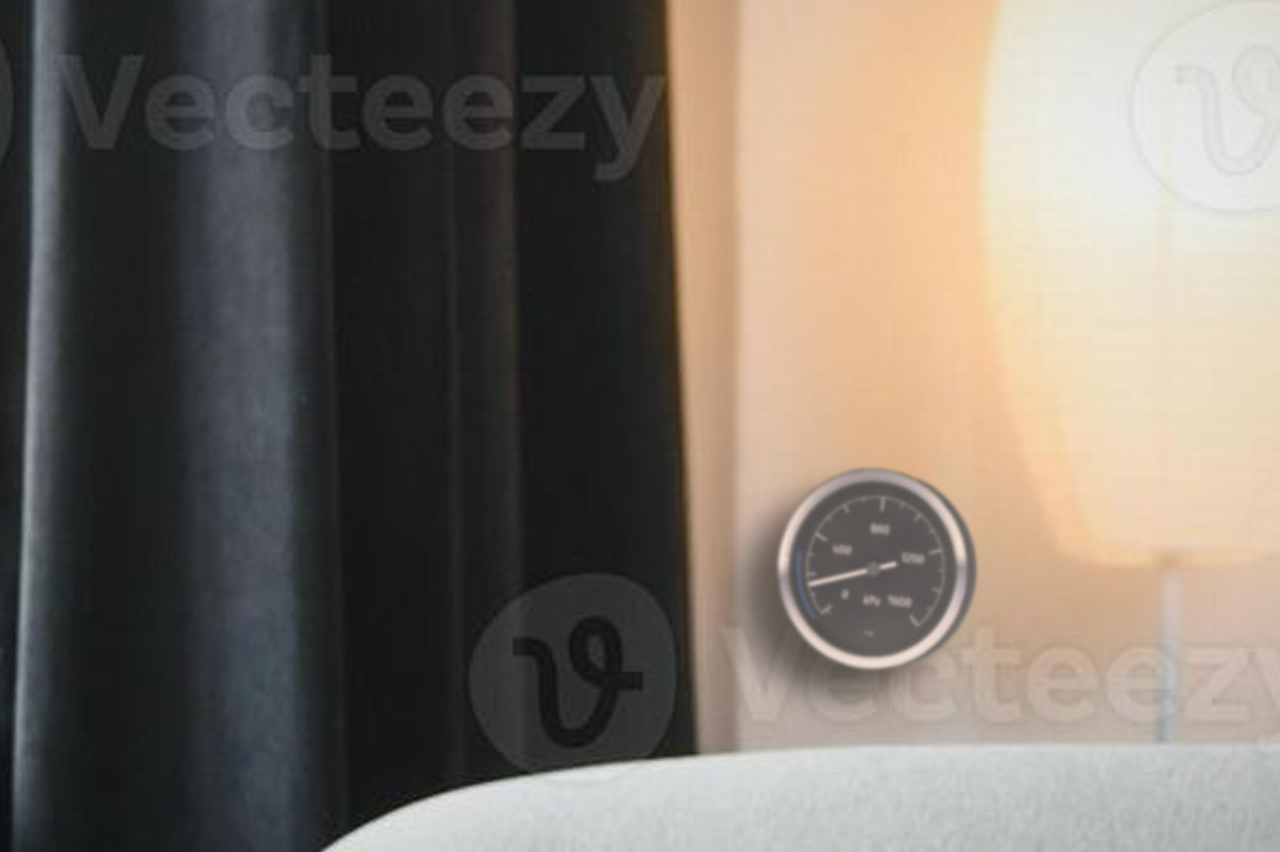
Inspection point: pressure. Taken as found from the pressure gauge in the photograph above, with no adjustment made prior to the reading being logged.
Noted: 150 kPa
